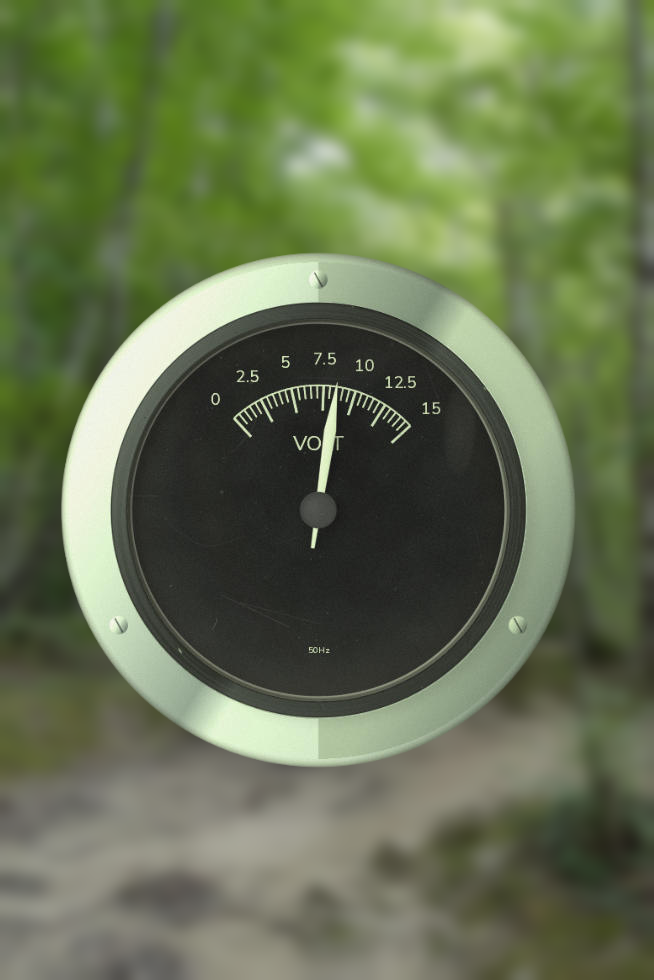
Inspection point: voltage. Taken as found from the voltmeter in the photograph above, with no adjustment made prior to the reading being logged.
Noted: 8.5 V
